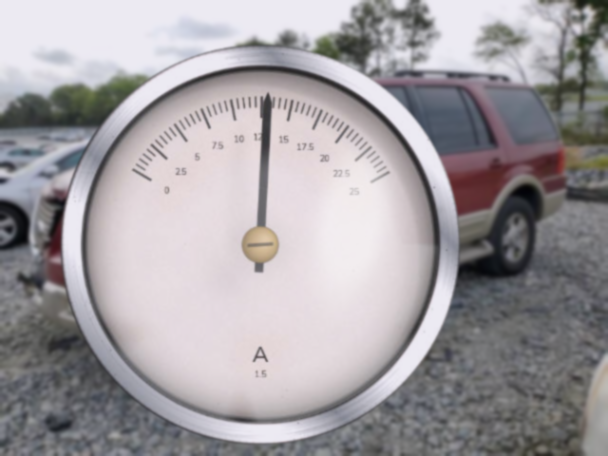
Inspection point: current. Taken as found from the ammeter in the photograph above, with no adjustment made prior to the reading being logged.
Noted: 13 A
